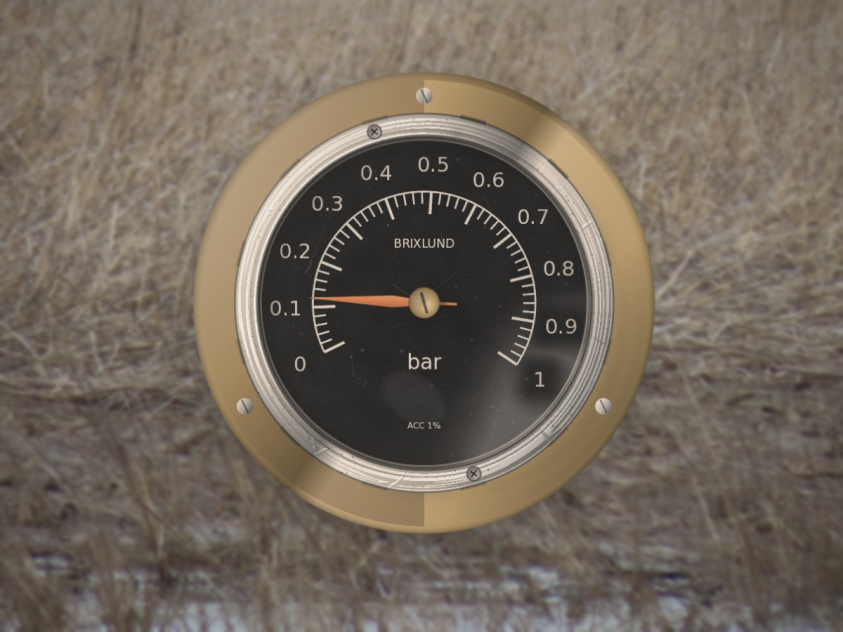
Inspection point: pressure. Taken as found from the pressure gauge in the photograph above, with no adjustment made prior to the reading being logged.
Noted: 0.12 bar
